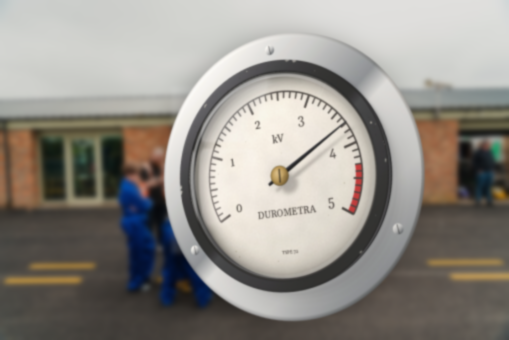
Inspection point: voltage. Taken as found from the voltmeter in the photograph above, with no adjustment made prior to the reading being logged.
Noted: 3.7 kV
